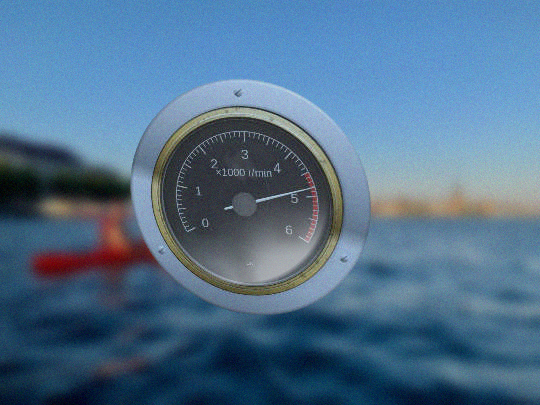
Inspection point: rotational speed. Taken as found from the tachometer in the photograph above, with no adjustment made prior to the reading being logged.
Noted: 4800 rpm
